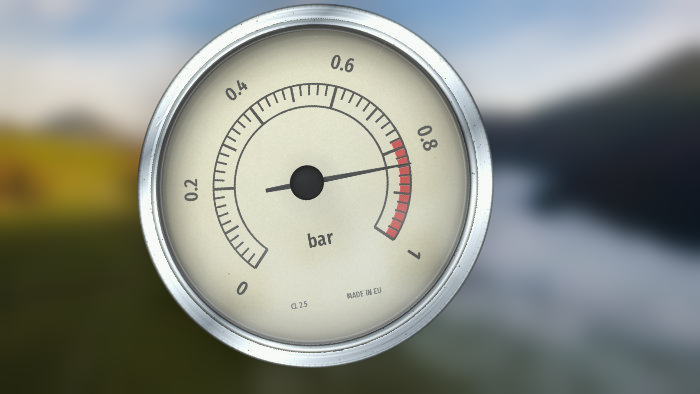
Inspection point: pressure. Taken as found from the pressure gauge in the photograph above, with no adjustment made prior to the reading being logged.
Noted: 0.84 bar
